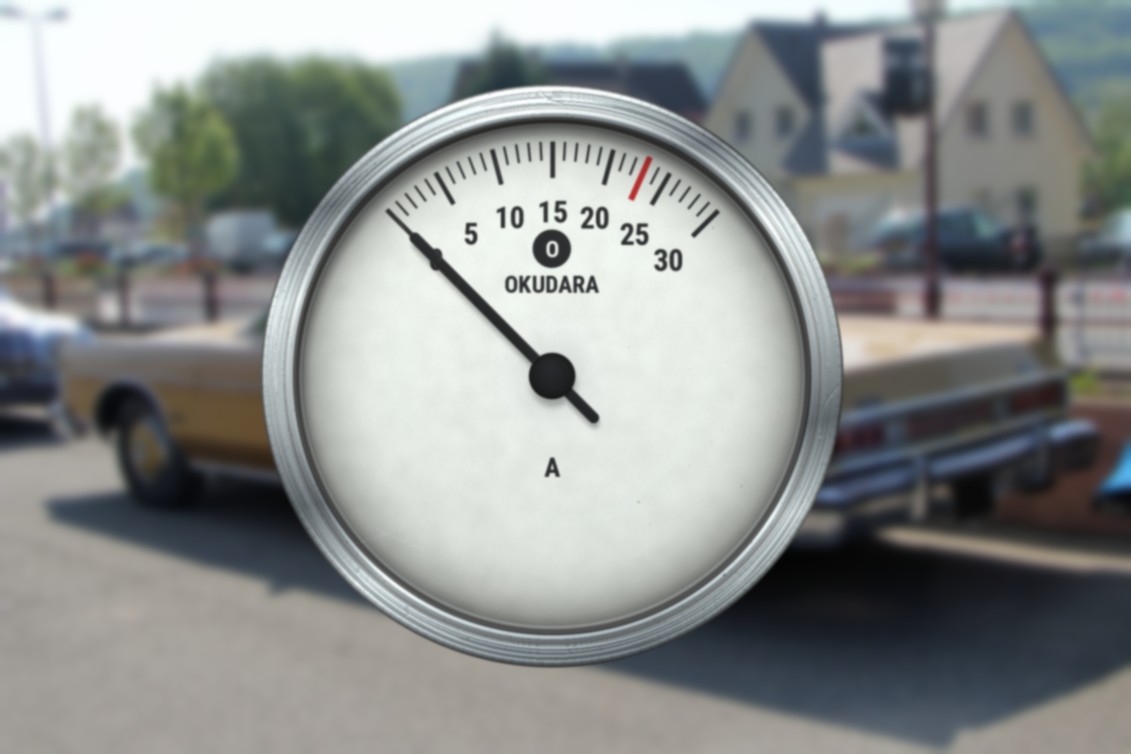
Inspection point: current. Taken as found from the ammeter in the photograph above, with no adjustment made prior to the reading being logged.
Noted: 0 A
